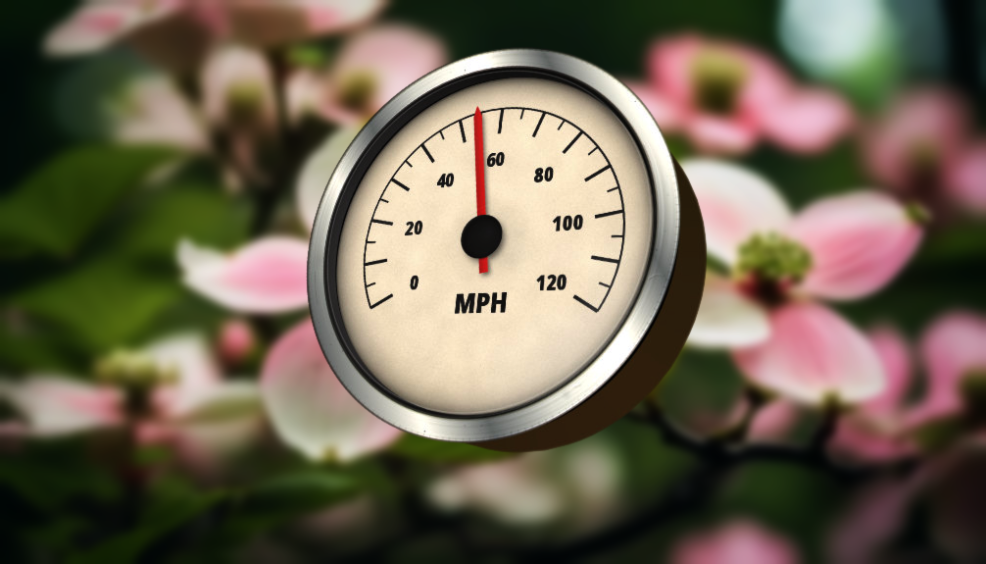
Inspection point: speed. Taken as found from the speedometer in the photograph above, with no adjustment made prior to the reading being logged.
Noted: 55 mph
